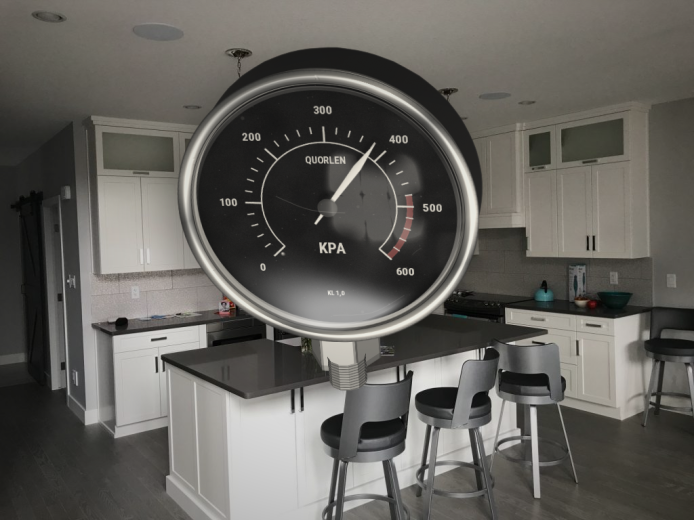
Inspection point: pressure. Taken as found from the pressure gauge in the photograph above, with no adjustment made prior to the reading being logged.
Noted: 380 kPa
